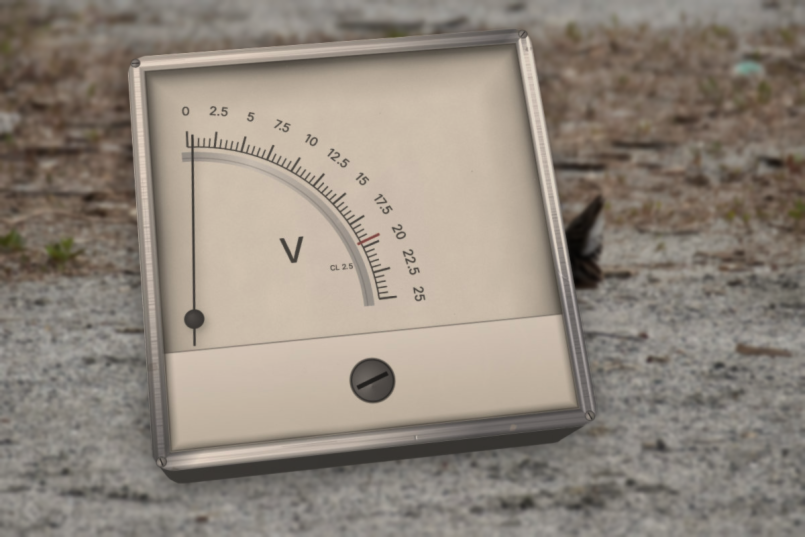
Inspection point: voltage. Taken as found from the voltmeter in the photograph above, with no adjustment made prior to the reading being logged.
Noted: 0.5 V
